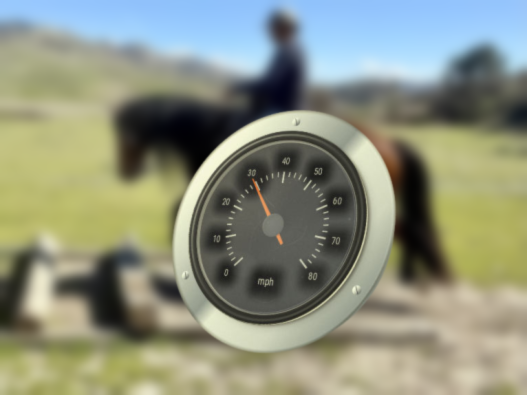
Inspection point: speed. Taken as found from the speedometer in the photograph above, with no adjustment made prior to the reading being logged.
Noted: 30 mph
